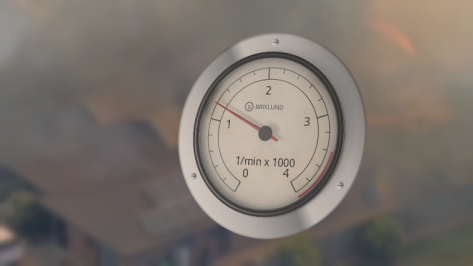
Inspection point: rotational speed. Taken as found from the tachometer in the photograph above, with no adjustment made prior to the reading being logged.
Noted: 1200 rpm
